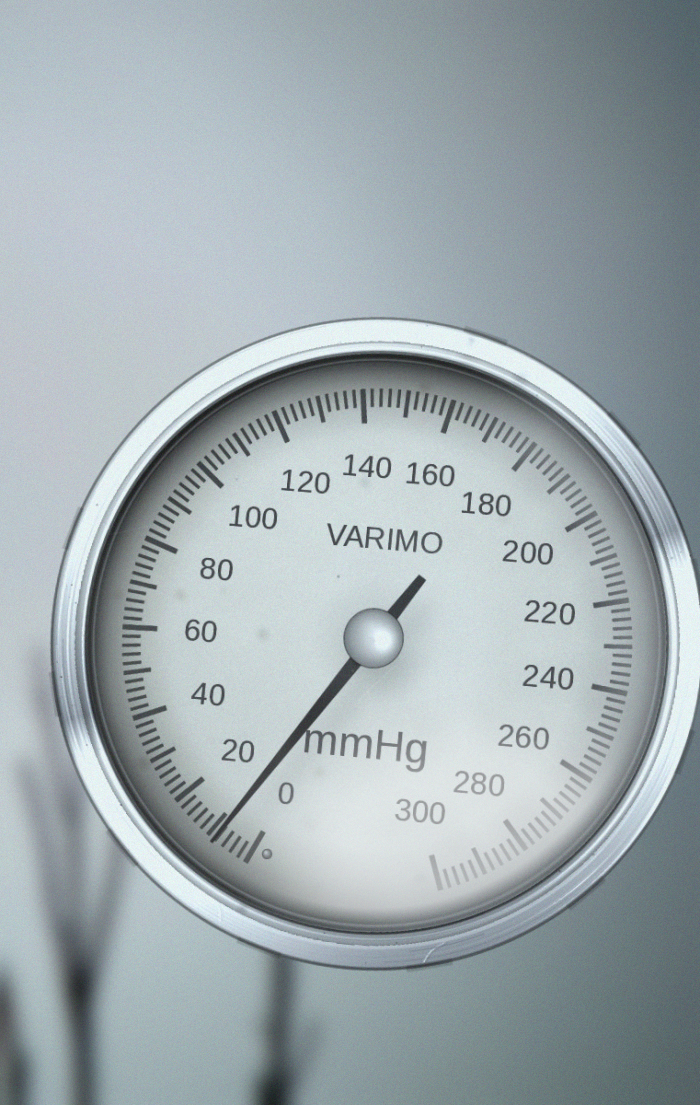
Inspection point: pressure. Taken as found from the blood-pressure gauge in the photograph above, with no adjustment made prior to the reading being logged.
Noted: 8 mmHg
